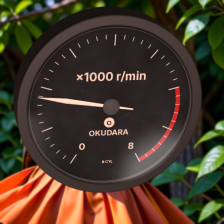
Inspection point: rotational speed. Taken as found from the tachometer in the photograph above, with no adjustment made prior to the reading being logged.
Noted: 1800 rpm
